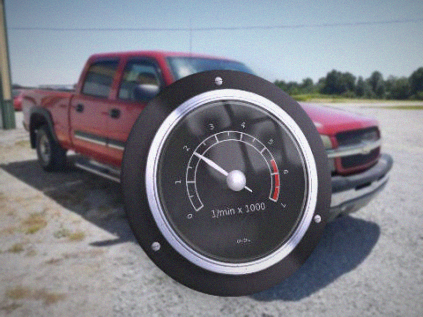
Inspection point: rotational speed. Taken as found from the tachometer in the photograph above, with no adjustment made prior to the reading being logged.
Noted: 2000 rpm
